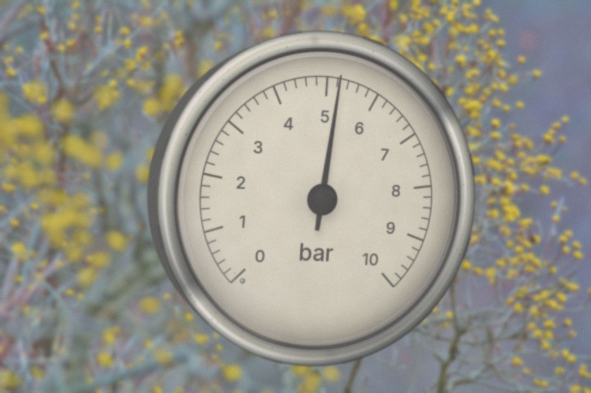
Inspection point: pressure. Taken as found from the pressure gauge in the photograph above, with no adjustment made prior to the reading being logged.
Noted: 5.2 bar
